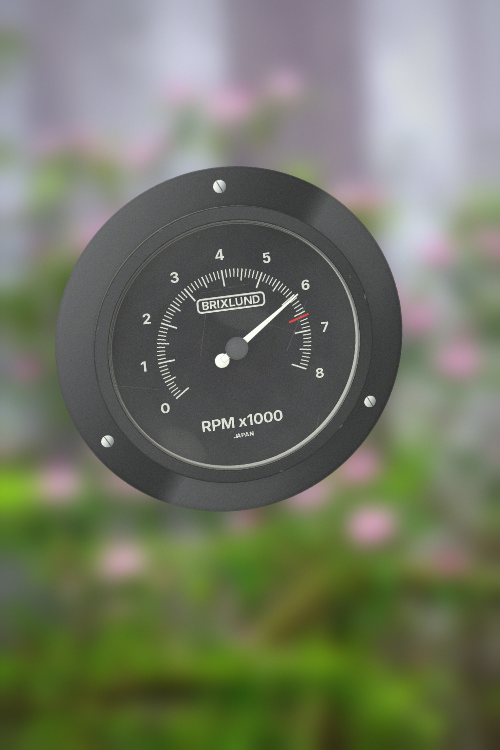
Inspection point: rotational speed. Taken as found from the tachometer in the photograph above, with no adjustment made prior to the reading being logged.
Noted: 6000 rpm
